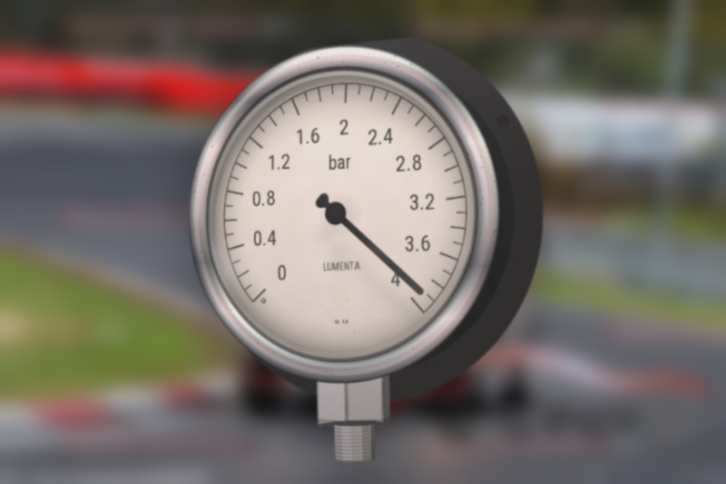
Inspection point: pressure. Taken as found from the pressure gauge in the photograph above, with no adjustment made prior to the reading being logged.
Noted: 3.9 bar
